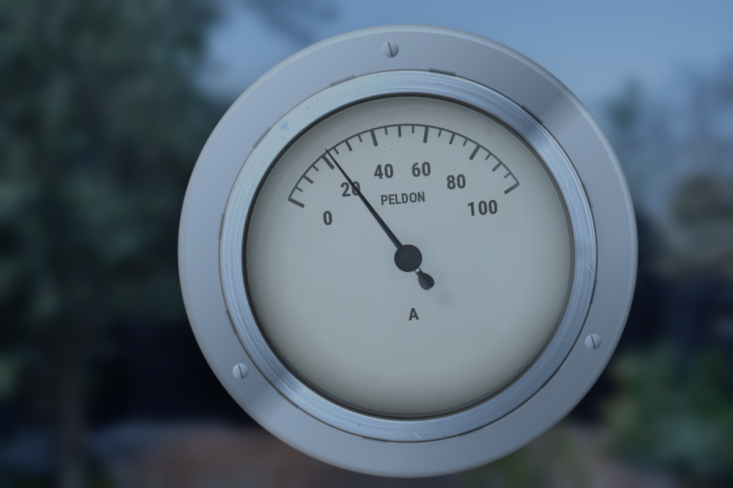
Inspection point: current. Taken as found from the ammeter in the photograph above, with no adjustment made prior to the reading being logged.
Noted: 22.5 A
